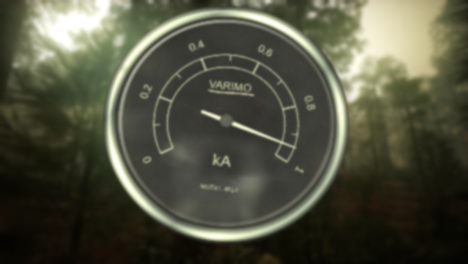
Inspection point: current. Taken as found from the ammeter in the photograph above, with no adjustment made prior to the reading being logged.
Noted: 0.95 kA
